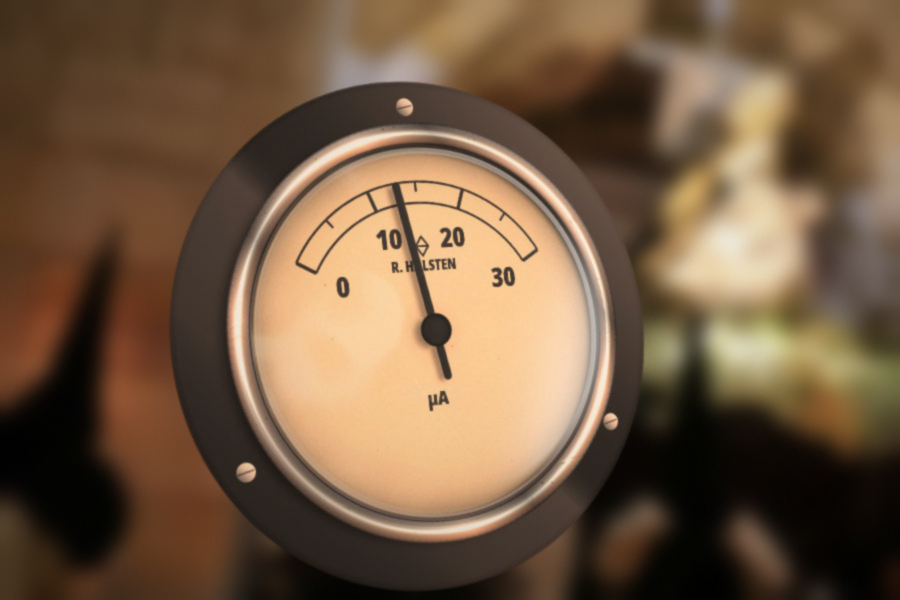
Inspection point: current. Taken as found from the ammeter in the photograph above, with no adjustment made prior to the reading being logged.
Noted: 12.5 µA
